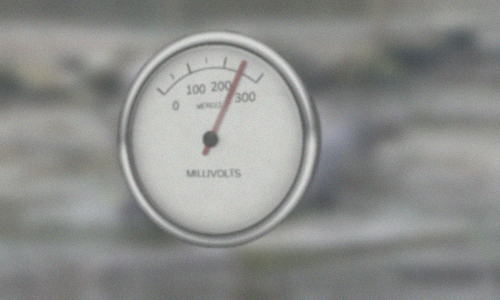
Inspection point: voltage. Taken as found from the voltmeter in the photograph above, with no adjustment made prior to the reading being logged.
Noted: 250 mV
